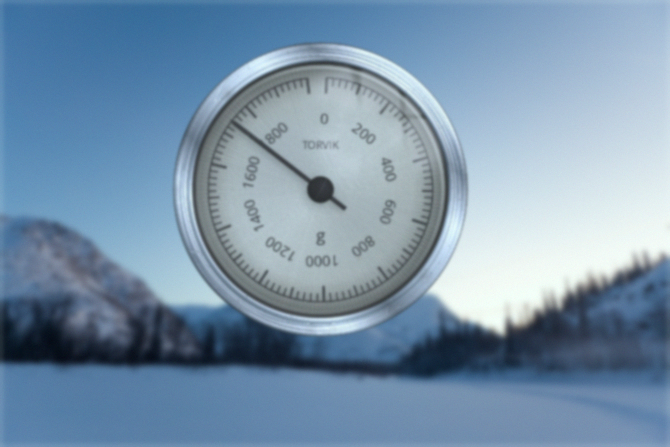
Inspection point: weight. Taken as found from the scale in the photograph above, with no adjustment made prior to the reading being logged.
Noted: 1740 g
